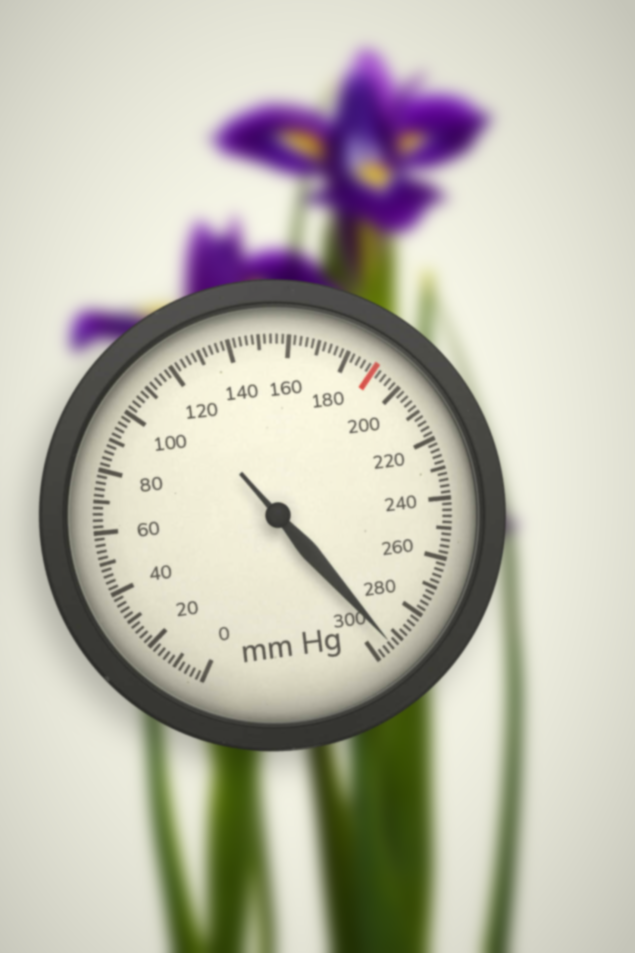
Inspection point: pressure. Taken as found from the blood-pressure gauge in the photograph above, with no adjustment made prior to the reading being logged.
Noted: 294 mmHg
